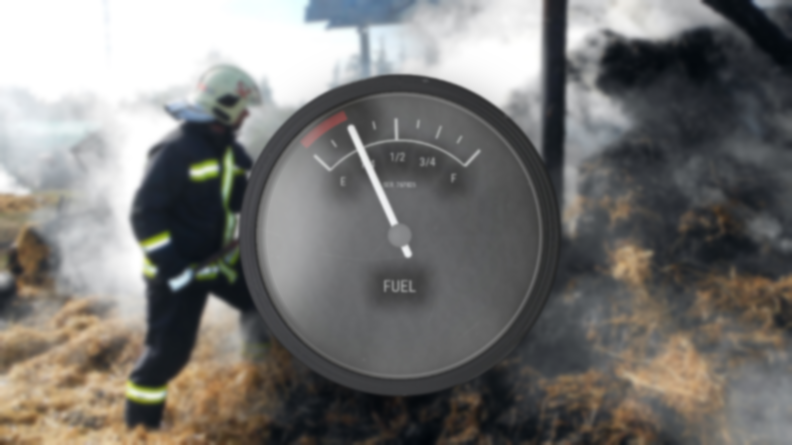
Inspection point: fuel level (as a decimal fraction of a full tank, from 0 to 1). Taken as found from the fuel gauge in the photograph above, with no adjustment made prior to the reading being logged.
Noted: 0.25
